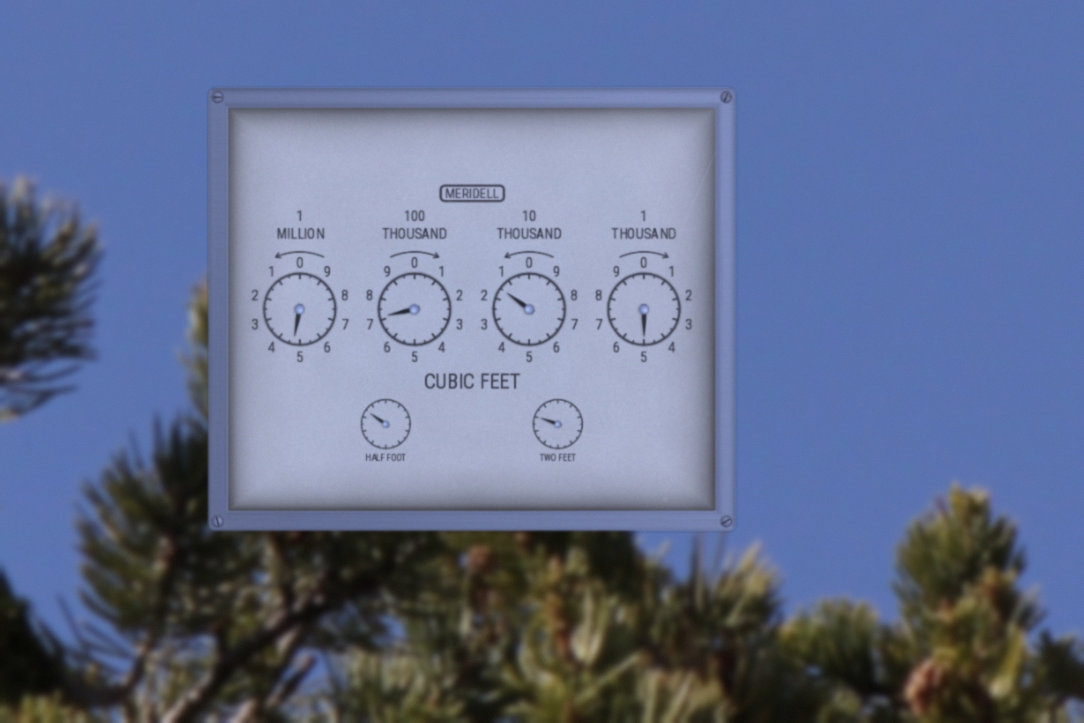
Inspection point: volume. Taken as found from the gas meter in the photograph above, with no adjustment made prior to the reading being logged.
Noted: 471500 ft³
